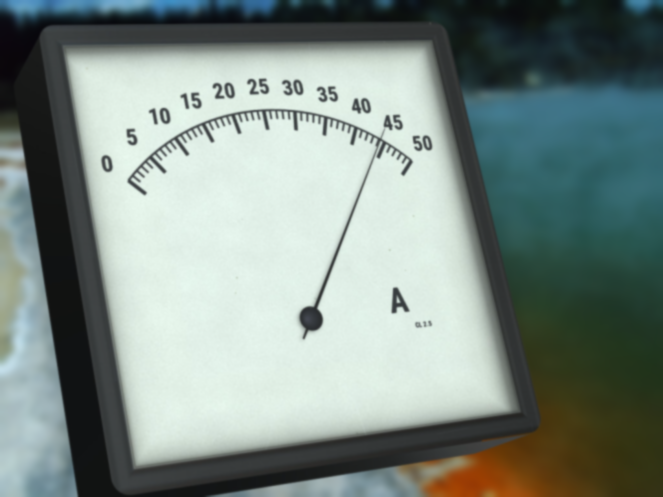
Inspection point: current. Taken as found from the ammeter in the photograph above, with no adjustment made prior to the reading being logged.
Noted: 44 A
